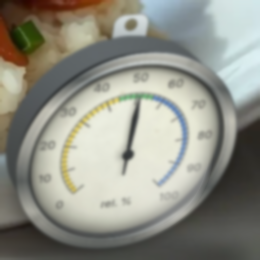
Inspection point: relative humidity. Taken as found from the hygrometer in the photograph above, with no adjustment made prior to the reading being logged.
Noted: 50 %
